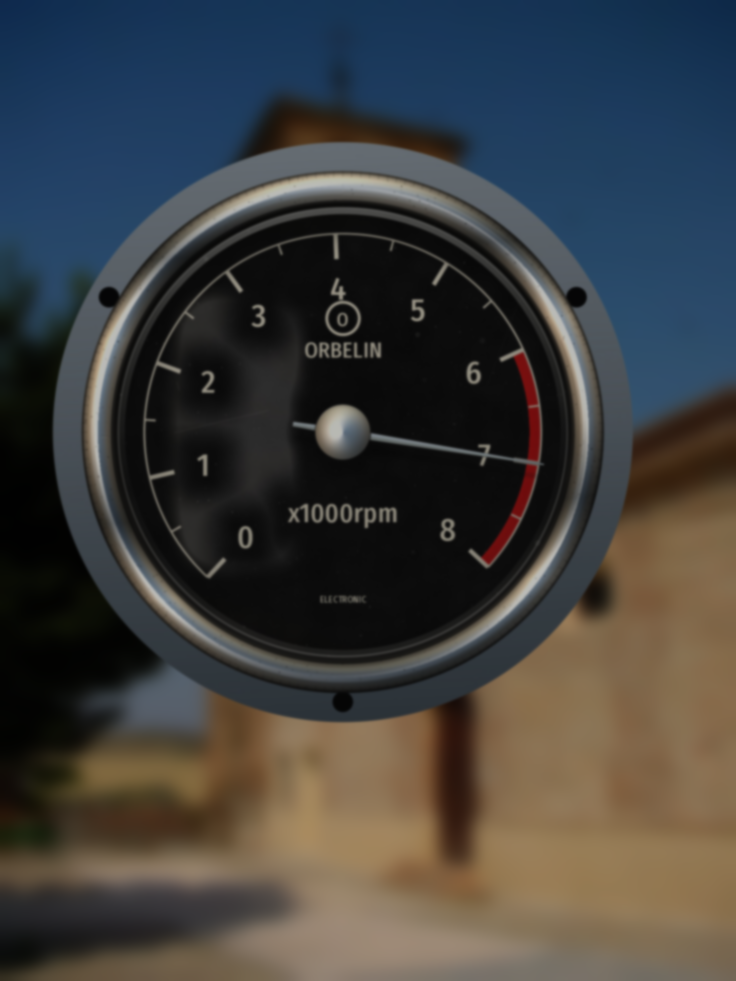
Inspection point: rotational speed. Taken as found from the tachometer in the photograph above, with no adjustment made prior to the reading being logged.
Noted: 7000 rpm
